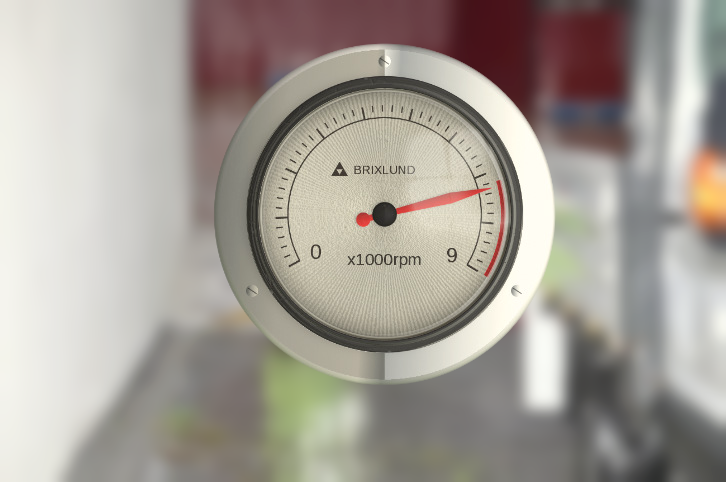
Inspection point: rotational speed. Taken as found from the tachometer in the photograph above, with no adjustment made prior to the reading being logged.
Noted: 7300 rpm
